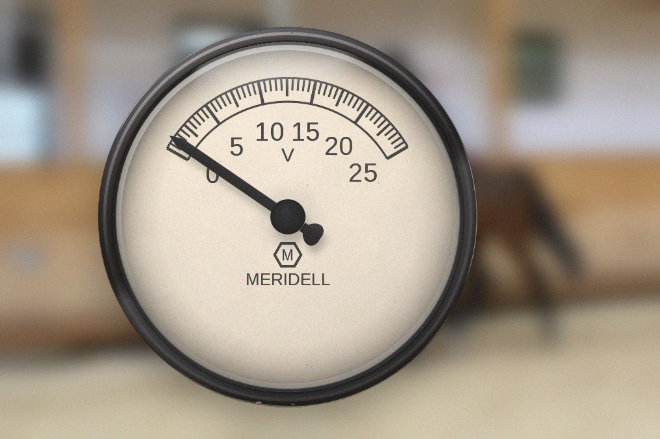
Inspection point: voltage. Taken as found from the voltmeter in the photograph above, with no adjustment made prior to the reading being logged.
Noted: 1 V
